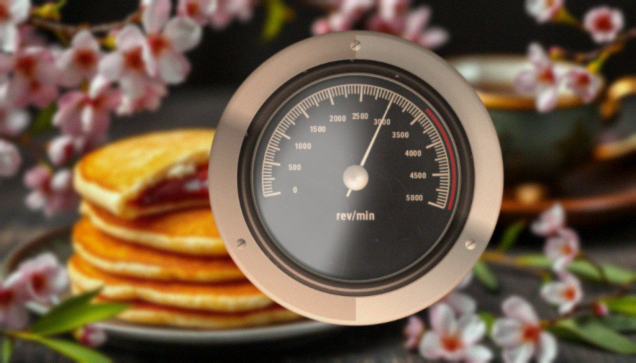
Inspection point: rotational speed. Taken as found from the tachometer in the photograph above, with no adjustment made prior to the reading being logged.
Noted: 3000 rpm
